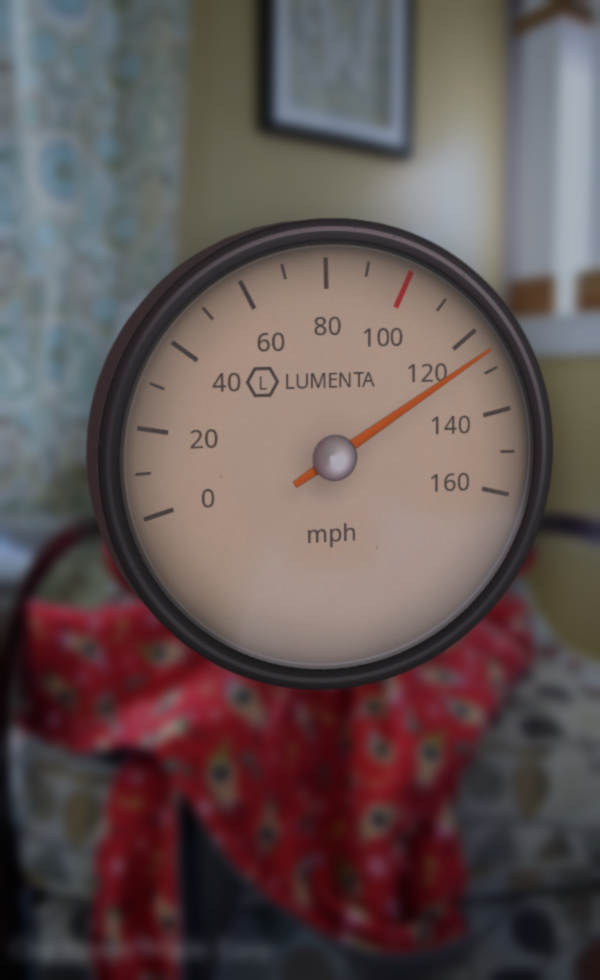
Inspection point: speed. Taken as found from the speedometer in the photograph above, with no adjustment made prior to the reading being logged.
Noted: 125 mph
